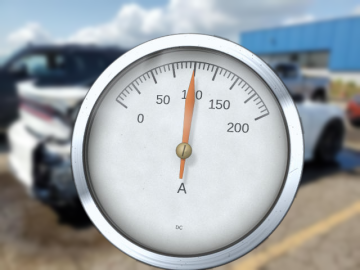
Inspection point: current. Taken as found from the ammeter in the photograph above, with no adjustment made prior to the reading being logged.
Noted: 100 A
